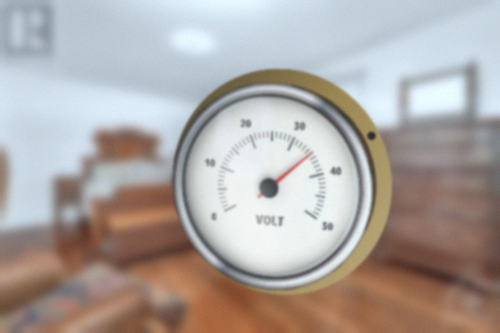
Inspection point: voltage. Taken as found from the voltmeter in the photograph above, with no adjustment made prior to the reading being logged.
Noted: 35 V
